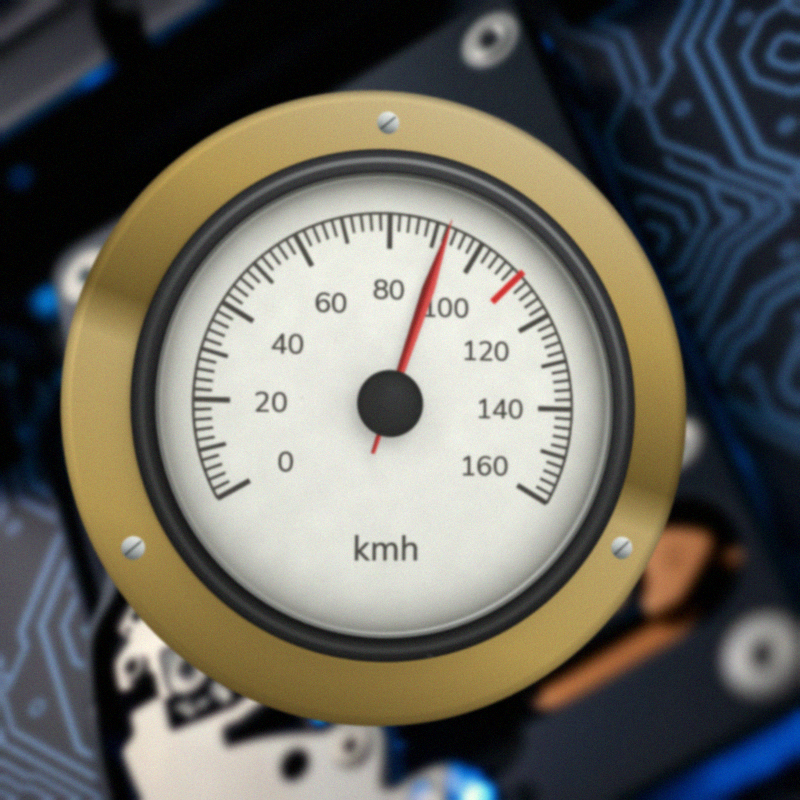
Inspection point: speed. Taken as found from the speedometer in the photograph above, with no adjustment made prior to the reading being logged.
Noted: 92 km/h
